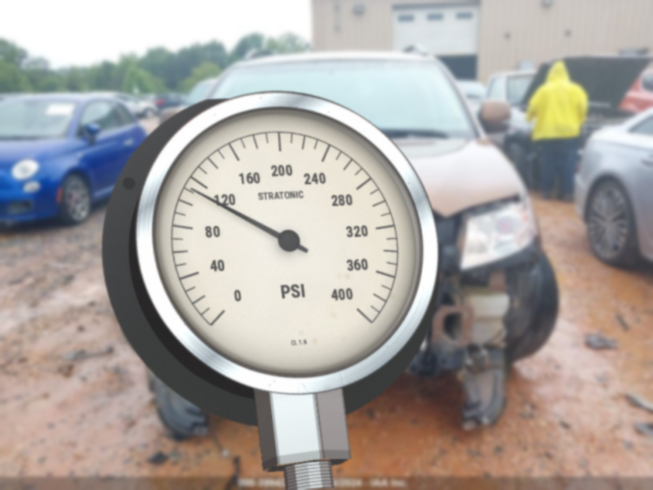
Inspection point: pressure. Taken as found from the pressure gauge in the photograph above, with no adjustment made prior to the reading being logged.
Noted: 110 psi
